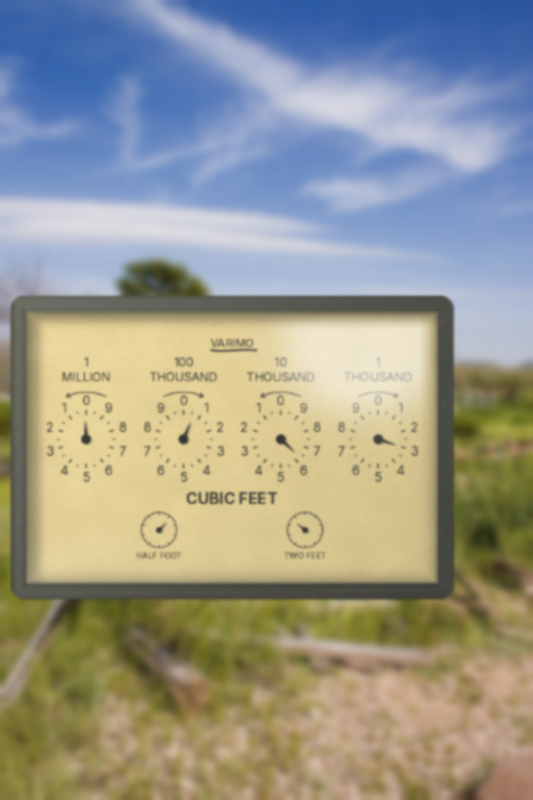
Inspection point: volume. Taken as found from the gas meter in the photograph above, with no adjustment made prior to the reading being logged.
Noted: 6300 ft³
